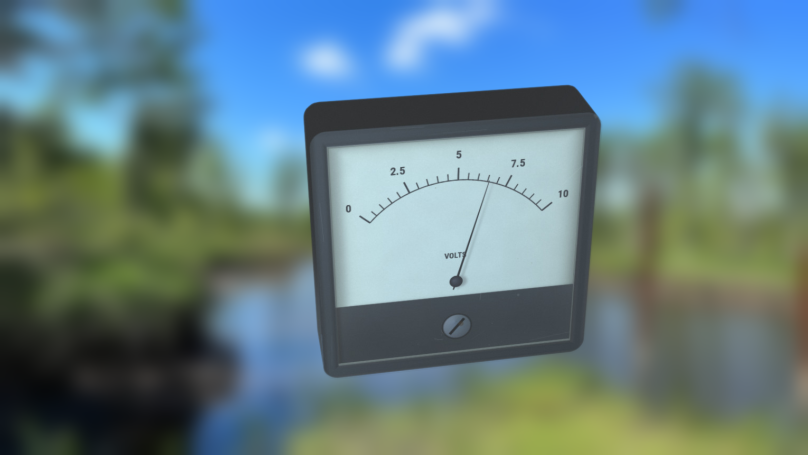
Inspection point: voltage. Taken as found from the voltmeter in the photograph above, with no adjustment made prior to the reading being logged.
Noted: 6.5 V
